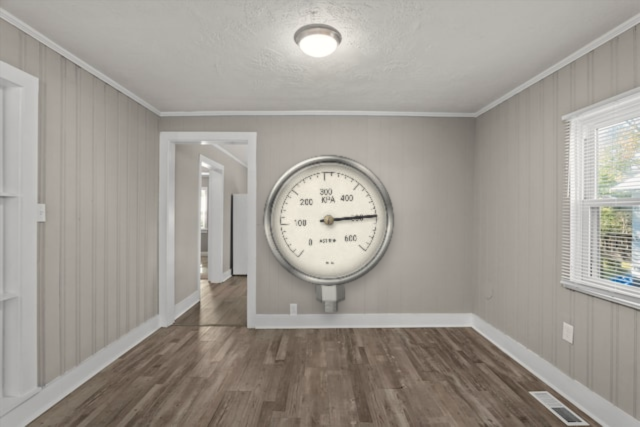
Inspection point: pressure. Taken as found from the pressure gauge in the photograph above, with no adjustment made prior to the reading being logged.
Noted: 500 kPa
